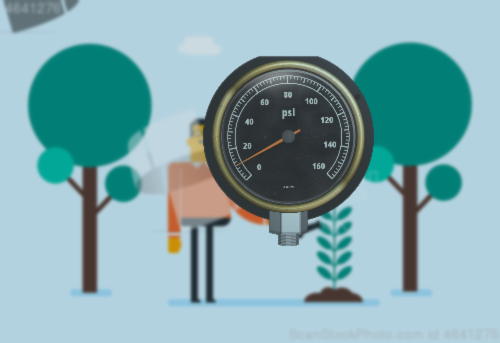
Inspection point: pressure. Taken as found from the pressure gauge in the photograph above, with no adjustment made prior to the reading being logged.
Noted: 10 psi
